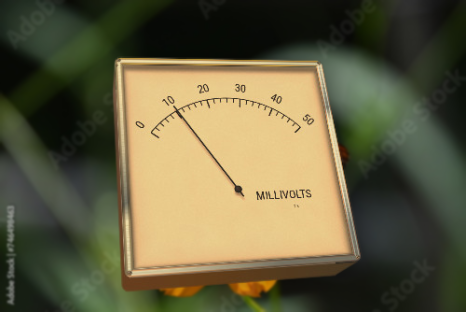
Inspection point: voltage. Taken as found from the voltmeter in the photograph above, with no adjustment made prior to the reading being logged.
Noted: 10 mV
